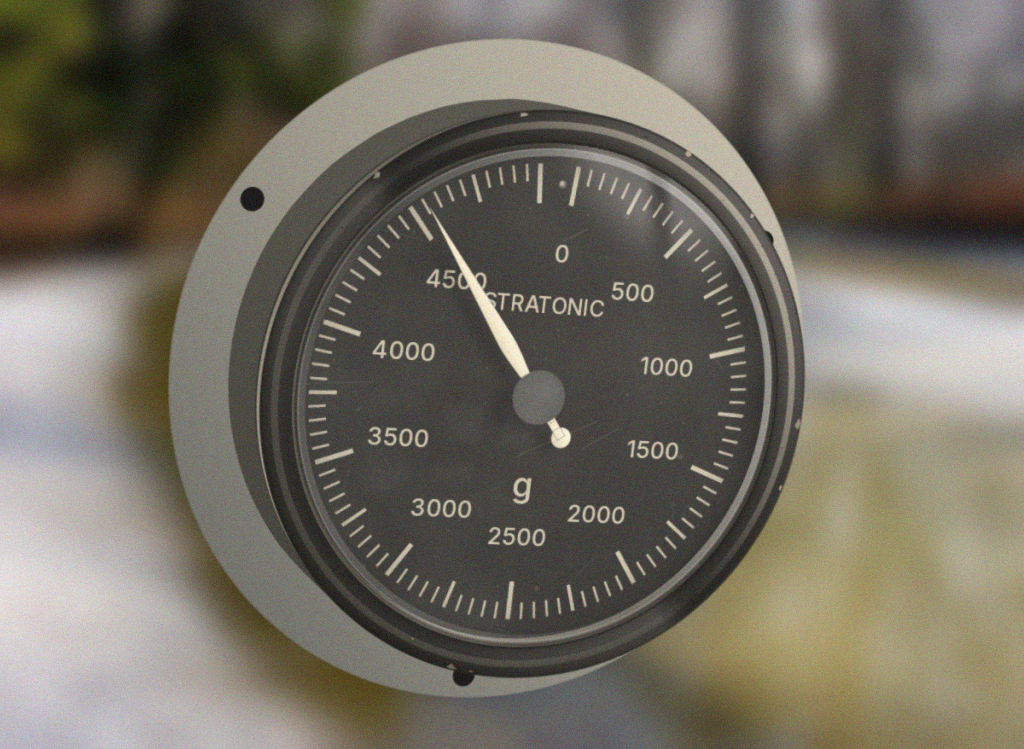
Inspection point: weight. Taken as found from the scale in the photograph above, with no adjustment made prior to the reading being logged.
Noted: 4550 g
